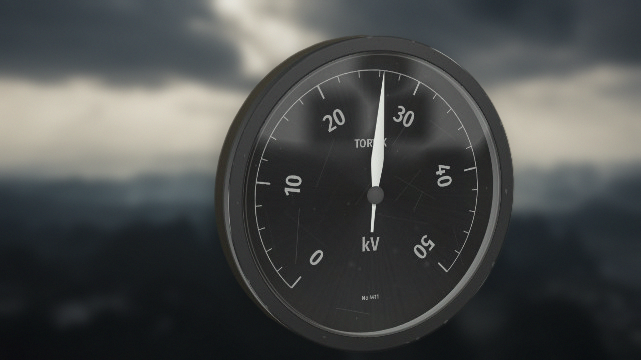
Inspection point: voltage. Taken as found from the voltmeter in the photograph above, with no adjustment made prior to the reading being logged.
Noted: 26 kV
